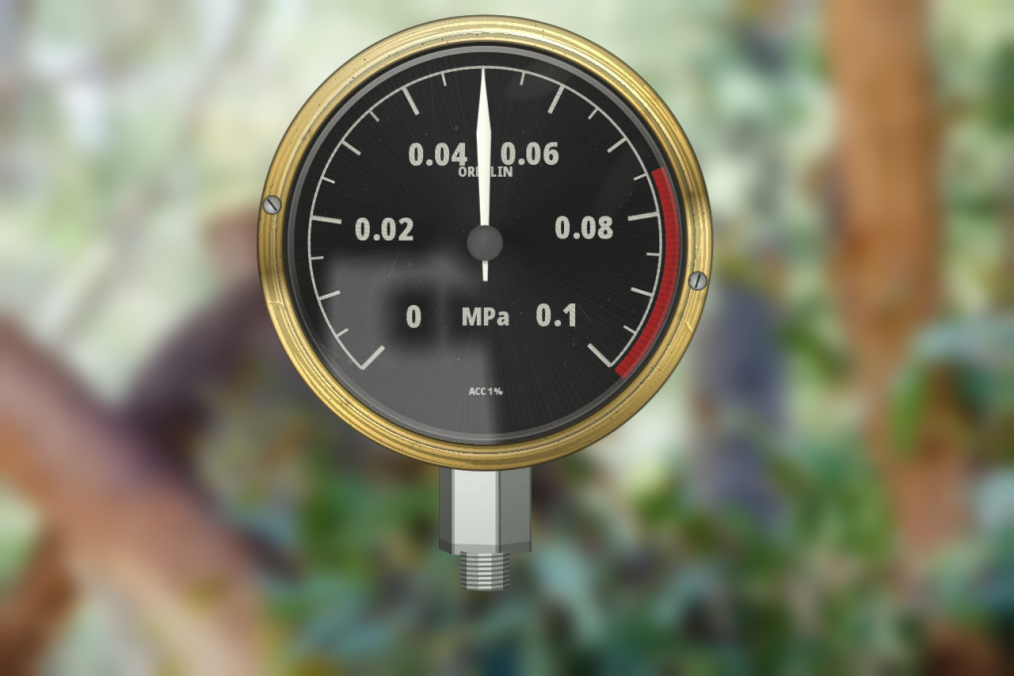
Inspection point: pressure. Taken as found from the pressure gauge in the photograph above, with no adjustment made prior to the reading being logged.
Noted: 0.05 MPa
